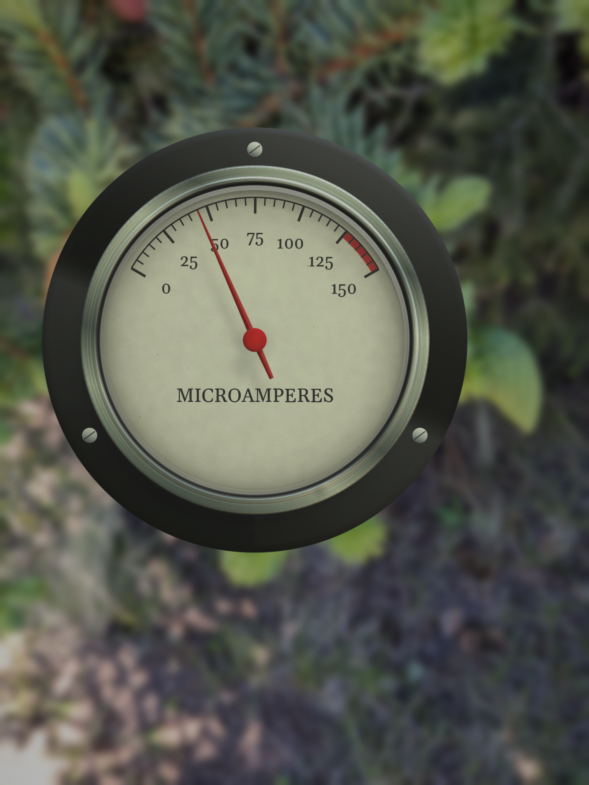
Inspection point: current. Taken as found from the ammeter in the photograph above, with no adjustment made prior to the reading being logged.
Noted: 45 µA
